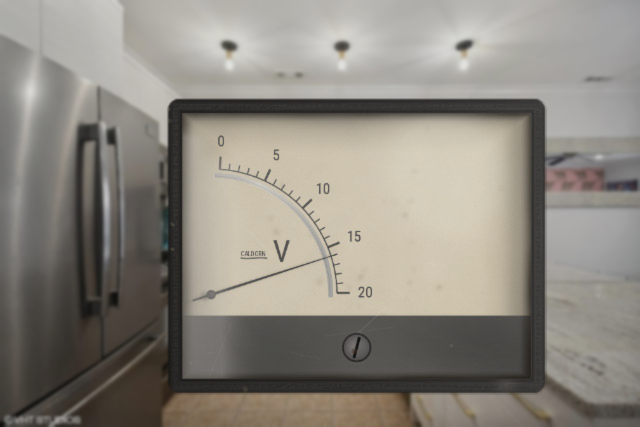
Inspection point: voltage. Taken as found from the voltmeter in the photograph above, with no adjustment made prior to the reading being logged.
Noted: 16 V
